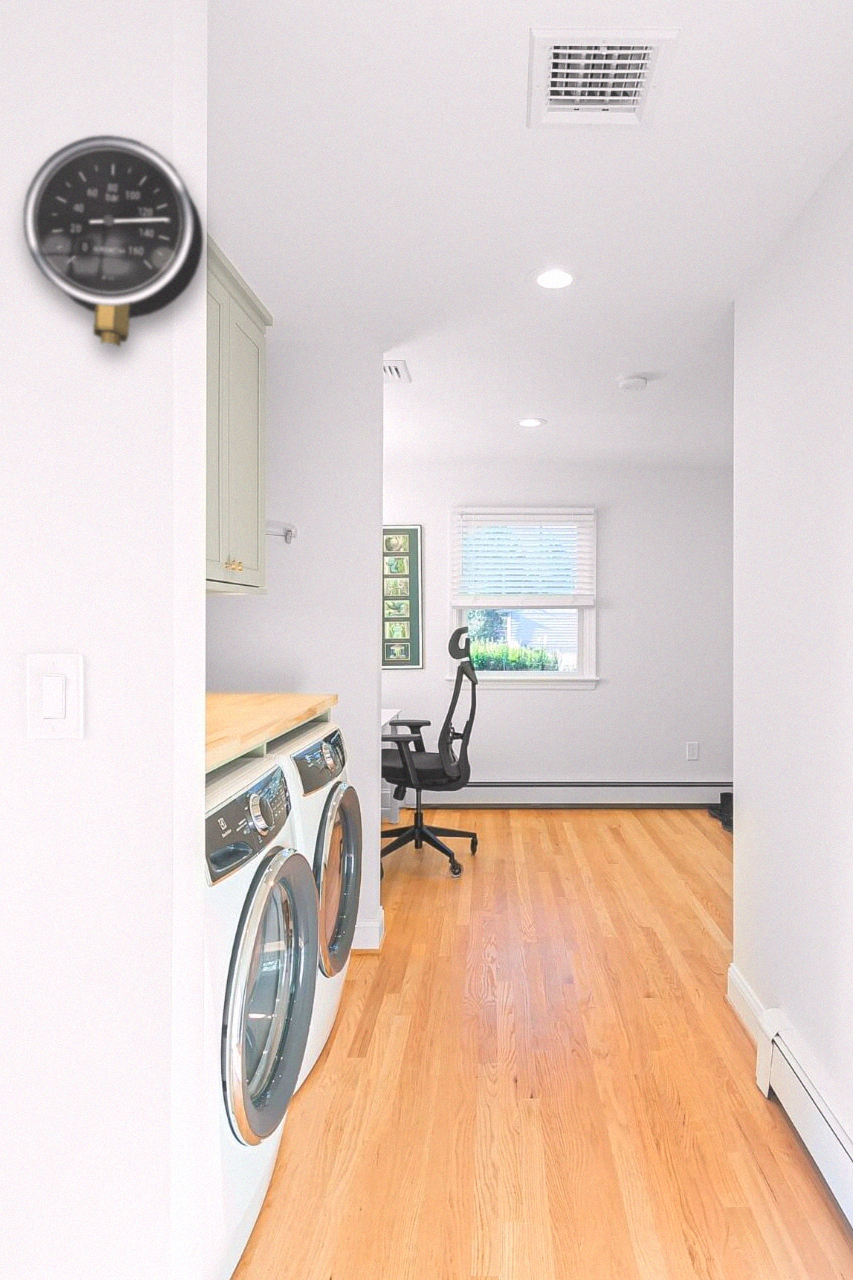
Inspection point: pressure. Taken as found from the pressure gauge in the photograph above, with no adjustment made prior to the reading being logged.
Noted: 130 bar
